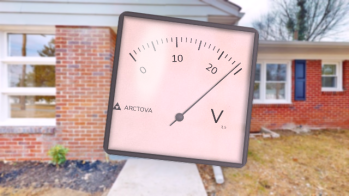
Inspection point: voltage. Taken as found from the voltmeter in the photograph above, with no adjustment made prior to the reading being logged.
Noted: 24 V
